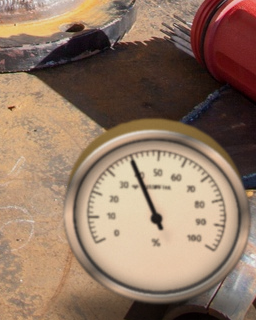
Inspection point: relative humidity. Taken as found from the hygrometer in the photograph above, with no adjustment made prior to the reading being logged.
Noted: 40 %
